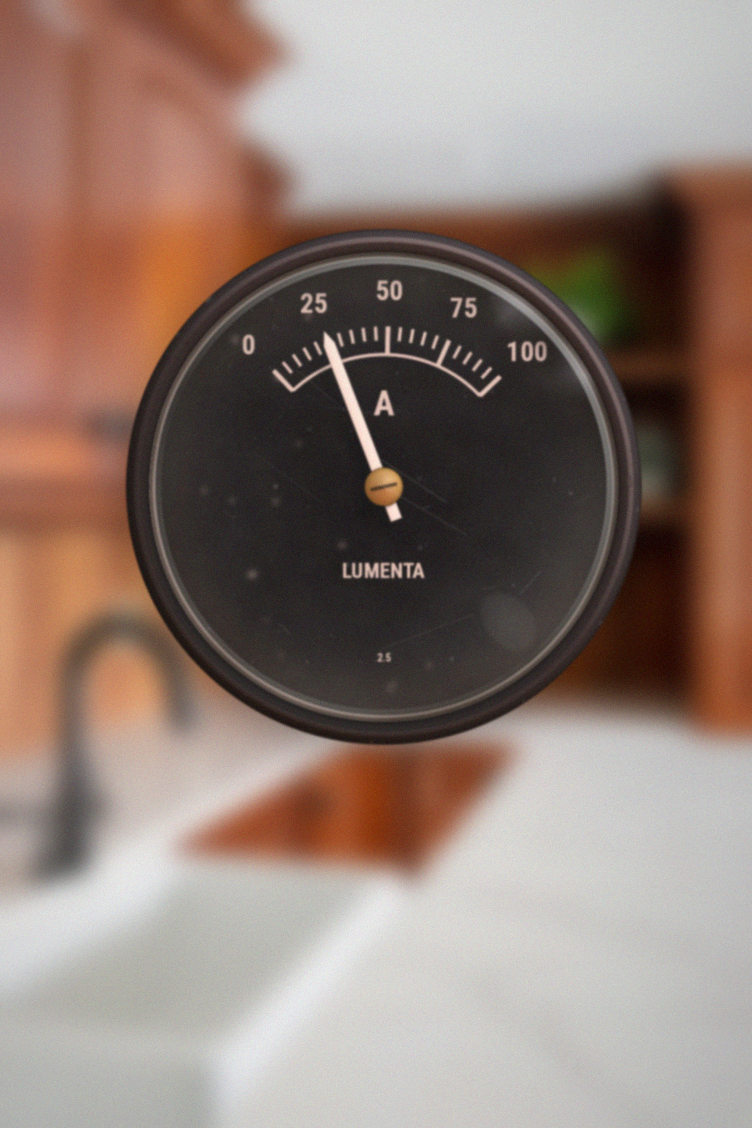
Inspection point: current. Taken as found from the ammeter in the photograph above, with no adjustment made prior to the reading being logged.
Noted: 25 A
